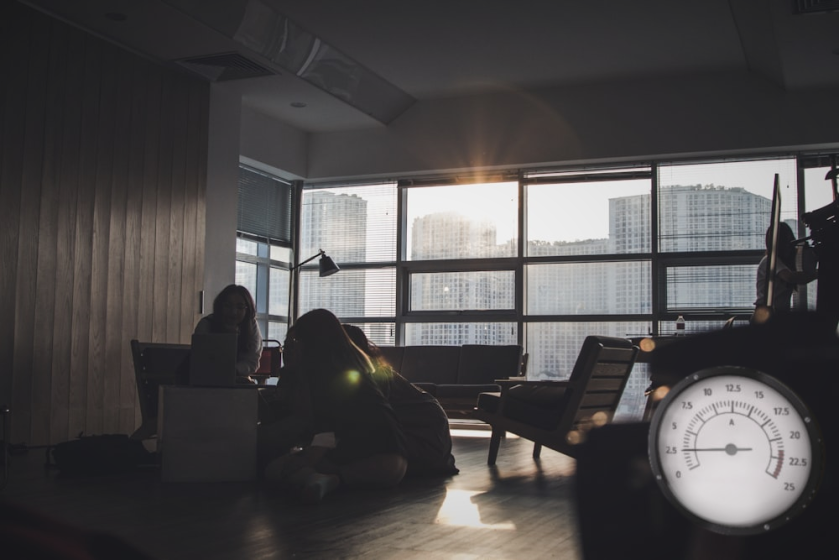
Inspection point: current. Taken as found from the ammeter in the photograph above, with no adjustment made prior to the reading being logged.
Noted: 2.5 A
